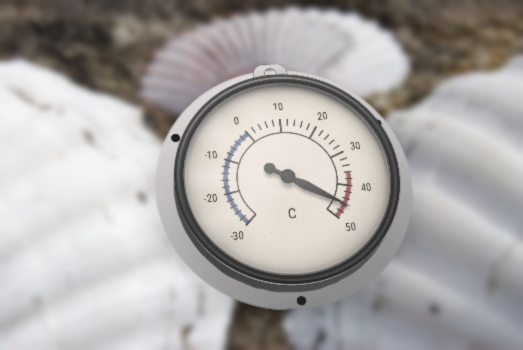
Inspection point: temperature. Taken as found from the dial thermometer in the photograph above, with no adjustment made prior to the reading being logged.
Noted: 46 °C
